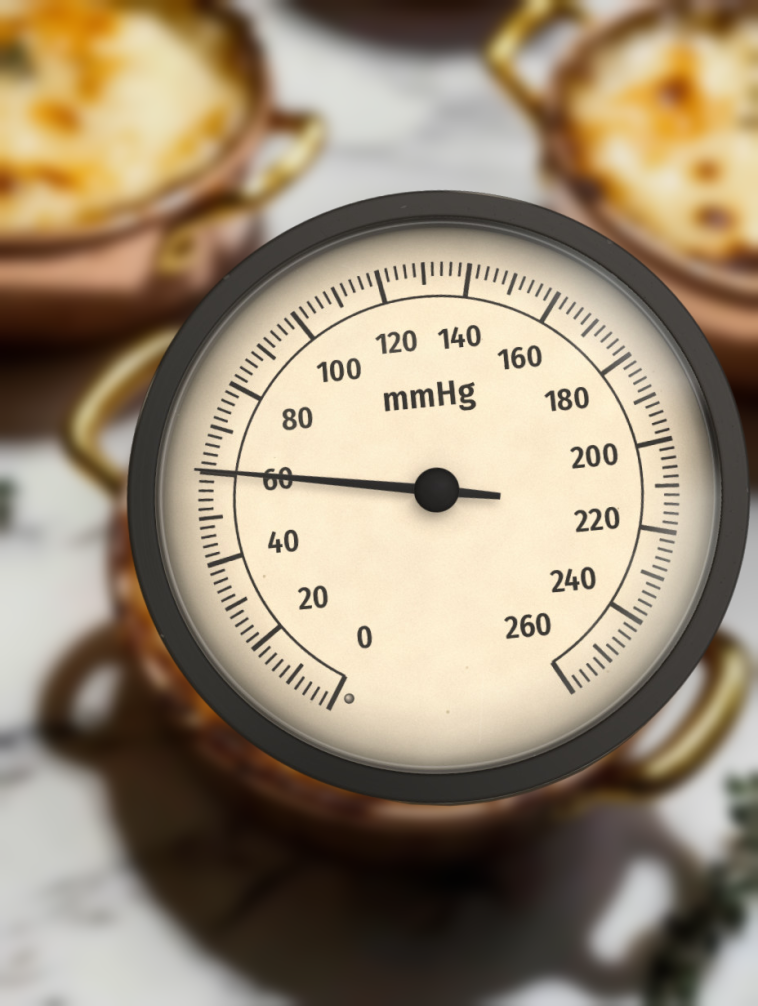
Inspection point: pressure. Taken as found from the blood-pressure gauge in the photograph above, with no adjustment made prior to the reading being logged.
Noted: 60 mmHg
